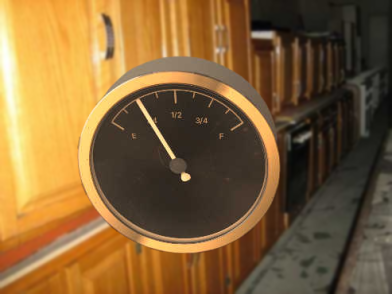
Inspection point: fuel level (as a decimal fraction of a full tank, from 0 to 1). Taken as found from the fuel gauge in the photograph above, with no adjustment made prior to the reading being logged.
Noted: 0.25
